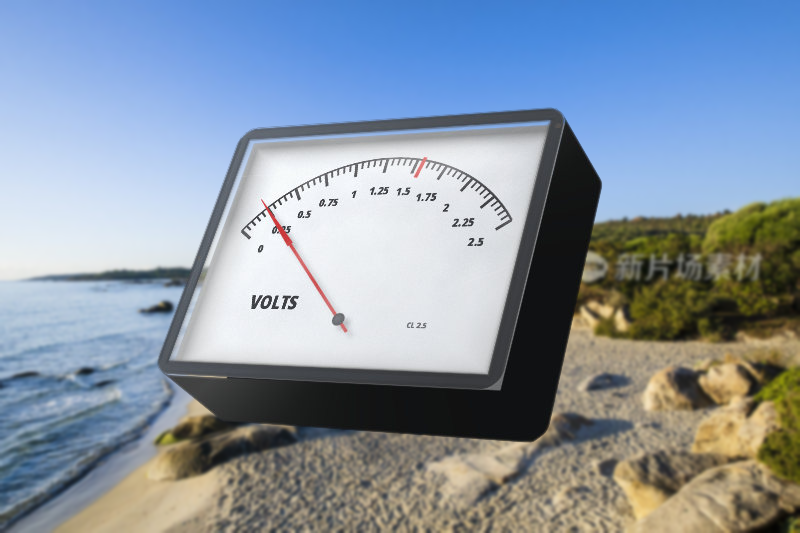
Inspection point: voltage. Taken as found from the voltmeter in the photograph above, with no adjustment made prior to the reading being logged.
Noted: 0.25 V
